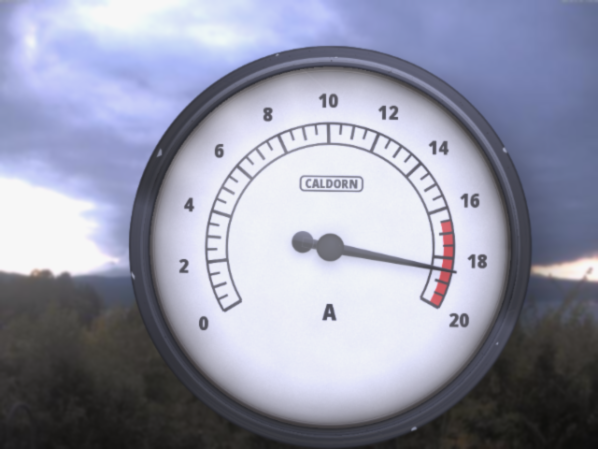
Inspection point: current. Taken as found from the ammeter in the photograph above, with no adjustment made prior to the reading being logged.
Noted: 18.5 A
